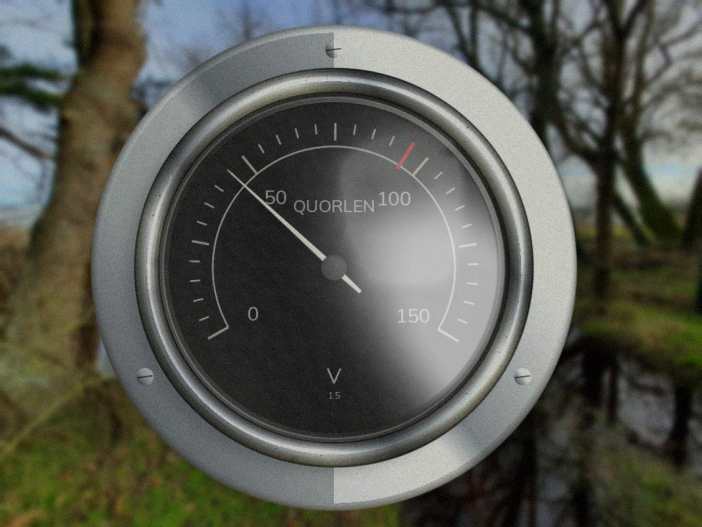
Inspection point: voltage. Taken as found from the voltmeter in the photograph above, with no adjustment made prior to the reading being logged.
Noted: 45 V
